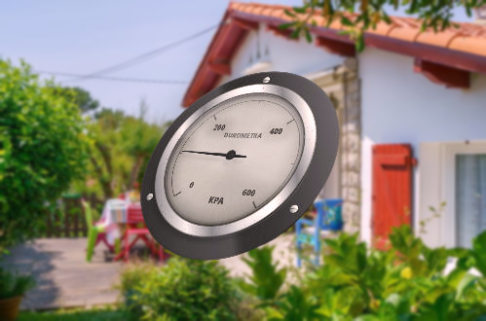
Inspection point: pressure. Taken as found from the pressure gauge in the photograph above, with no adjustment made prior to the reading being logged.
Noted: 100 kPa
